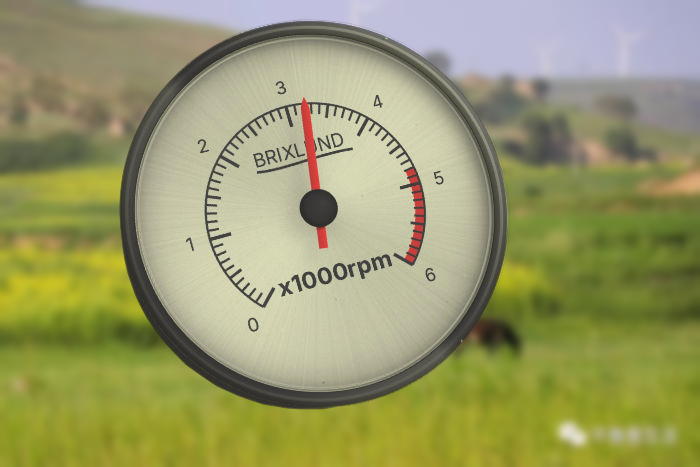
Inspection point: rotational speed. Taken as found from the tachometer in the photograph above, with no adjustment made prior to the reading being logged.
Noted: 3200 rpm
